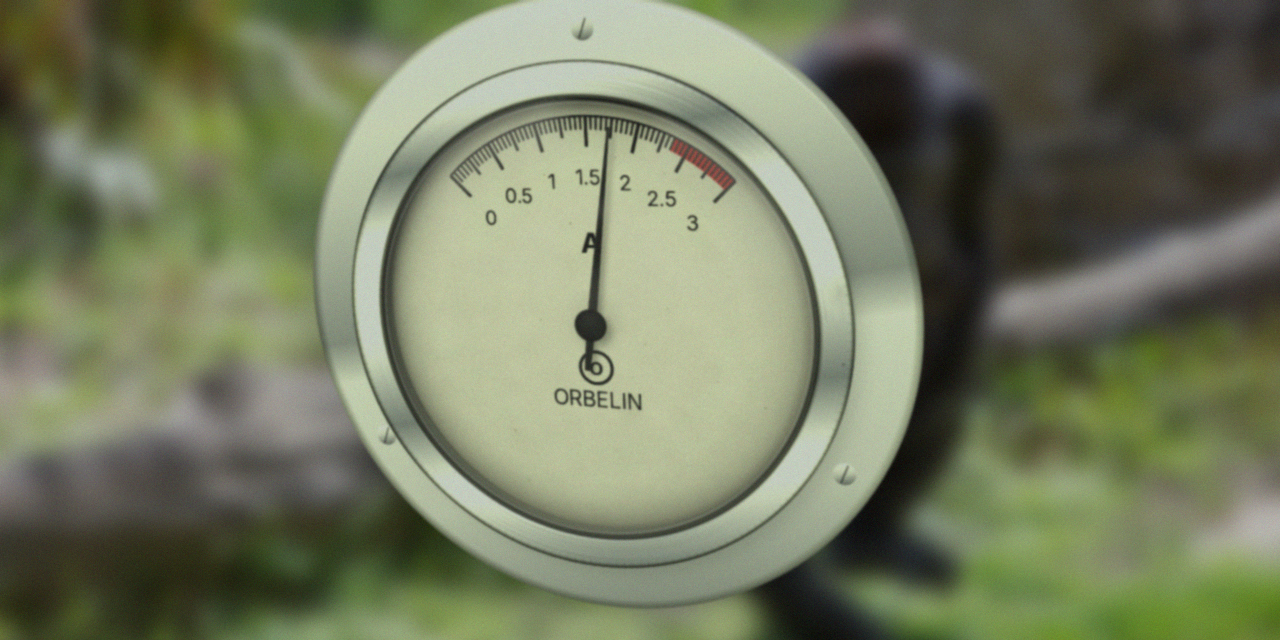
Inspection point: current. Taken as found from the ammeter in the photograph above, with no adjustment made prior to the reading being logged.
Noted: 1.75 A
